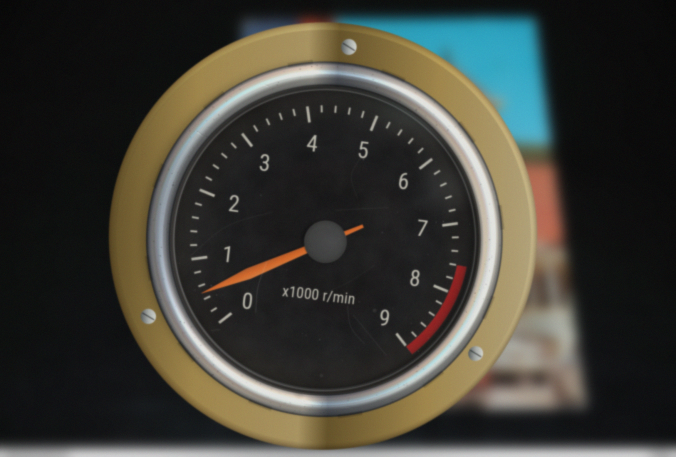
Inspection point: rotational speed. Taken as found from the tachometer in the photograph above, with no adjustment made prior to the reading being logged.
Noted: 500 rpm
